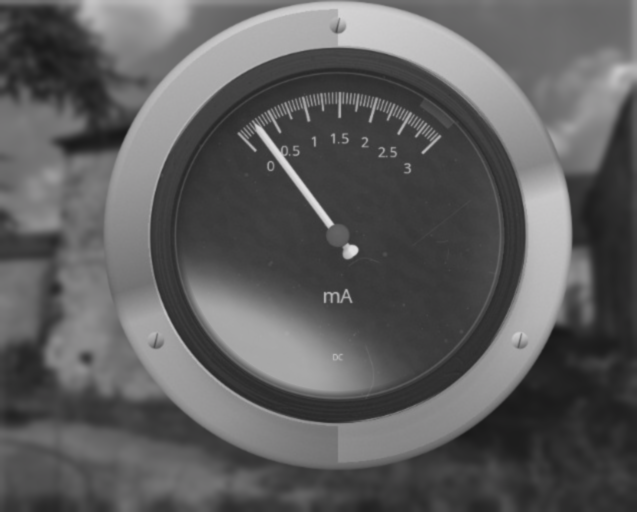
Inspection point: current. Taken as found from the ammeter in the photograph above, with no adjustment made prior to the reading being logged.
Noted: 0.25 mA
